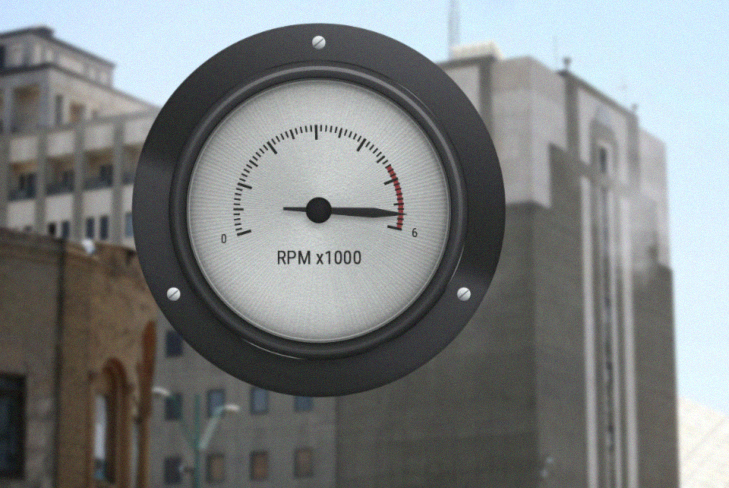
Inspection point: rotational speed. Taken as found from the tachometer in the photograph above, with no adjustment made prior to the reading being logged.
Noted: 5700 rpm
